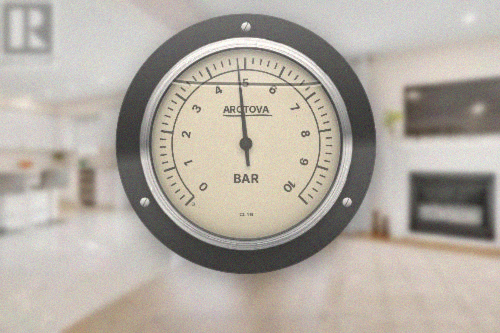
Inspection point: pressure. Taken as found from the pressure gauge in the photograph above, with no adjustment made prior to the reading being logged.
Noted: 4.8 bar
